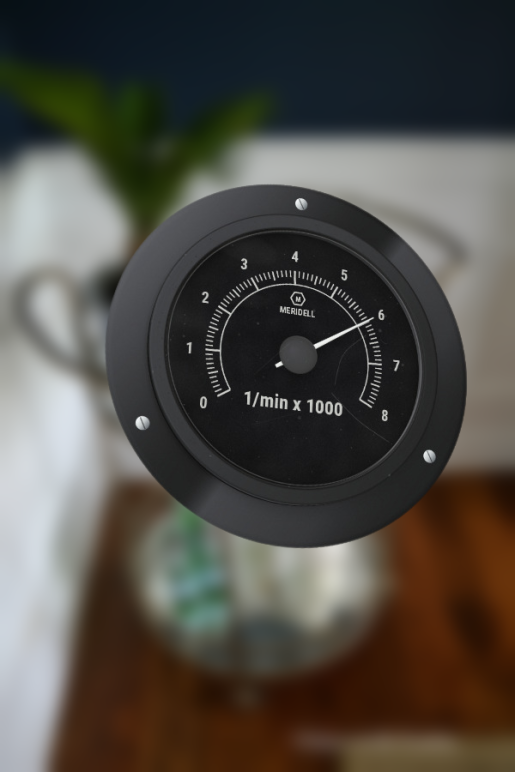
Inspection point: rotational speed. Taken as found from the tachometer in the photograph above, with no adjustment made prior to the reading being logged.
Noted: 6000 rpm
